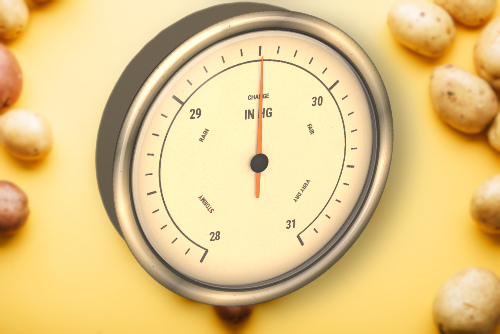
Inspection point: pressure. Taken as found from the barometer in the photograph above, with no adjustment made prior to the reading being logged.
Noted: 29.5 inHg
